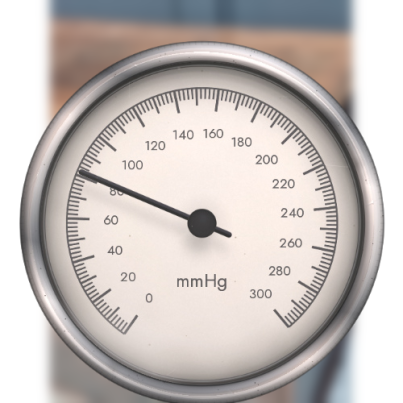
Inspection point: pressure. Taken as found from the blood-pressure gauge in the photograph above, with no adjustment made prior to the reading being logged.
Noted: 82 mmHg
